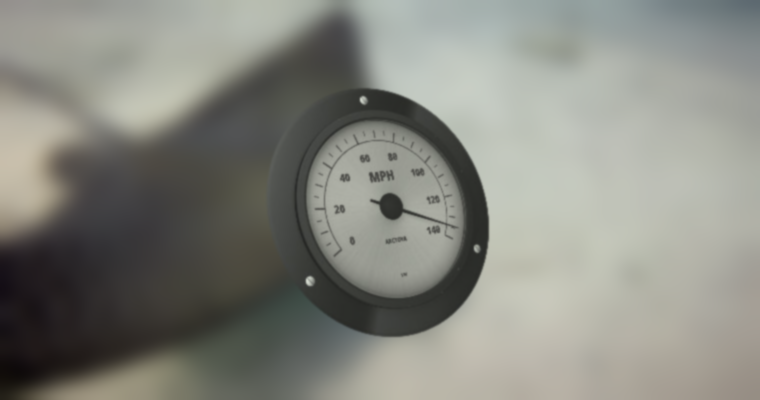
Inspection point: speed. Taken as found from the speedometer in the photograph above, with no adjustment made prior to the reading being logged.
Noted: 135 mph
